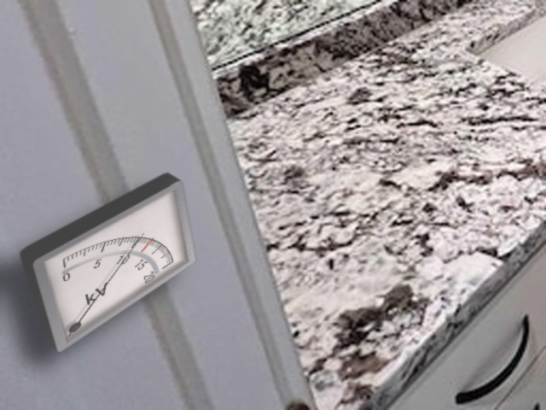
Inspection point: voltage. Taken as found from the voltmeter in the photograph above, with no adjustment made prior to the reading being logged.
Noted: 10 kV
